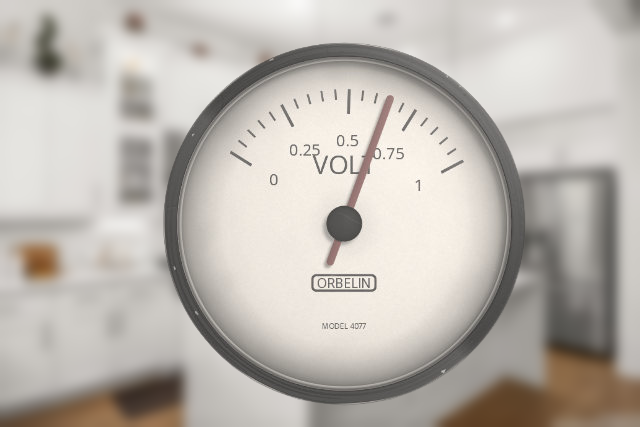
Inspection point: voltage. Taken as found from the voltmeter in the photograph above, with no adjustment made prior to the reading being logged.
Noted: 0.65 V
